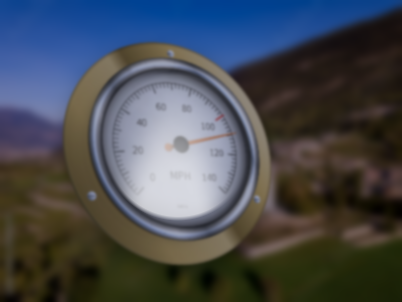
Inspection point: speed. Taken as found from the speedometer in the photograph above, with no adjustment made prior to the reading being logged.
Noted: 110 mph
